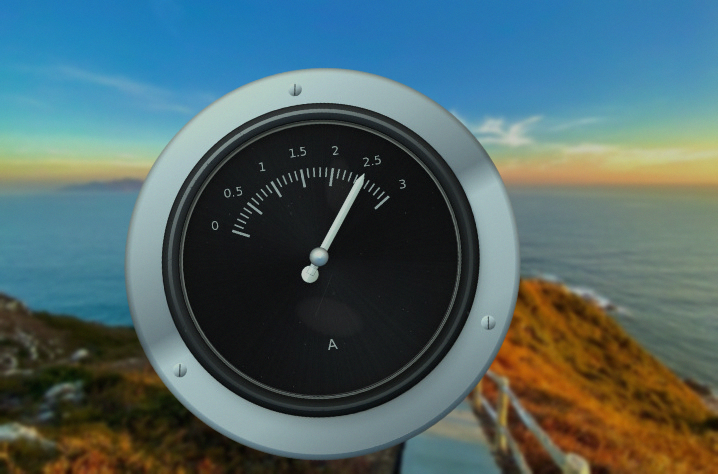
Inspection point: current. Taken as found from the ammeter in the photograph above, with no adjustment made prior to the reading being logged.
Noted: 2.5 A
